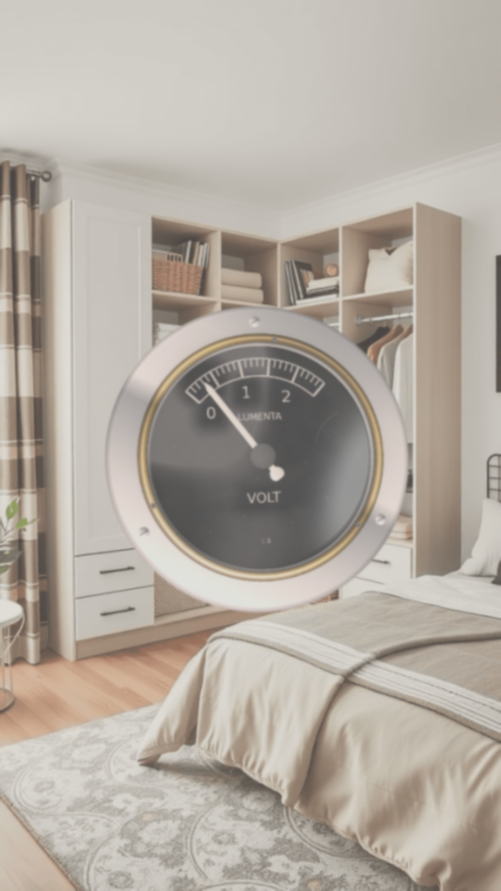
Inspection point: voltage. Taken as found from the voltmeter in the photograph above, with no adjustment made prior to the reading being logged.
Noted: 0.3 V
